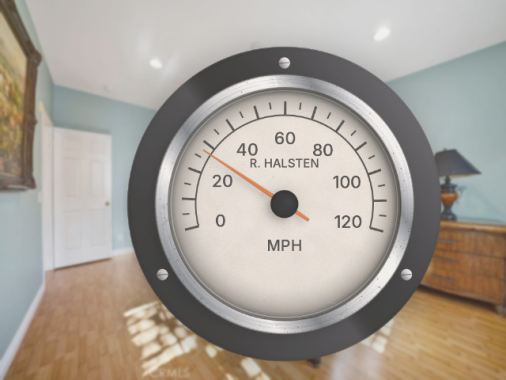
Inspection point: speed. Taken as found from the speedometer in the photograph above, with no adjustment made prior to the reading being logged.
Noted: 27.5 mph
